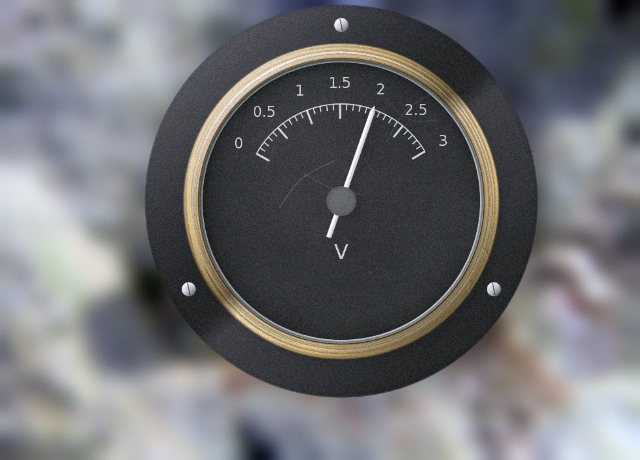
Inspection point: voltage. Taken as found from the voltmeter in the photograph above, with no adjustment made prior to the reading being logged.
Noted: 2 V
